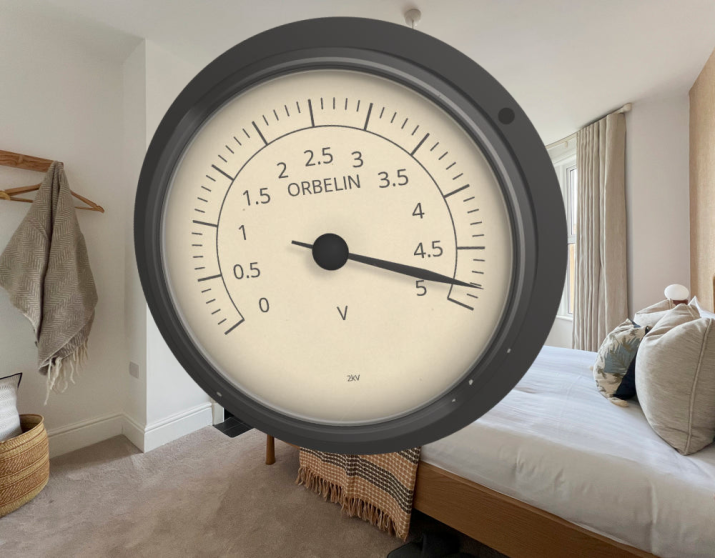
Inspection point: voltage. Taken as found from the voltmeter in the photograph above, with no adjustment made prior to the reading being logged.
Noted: 4.8 V
